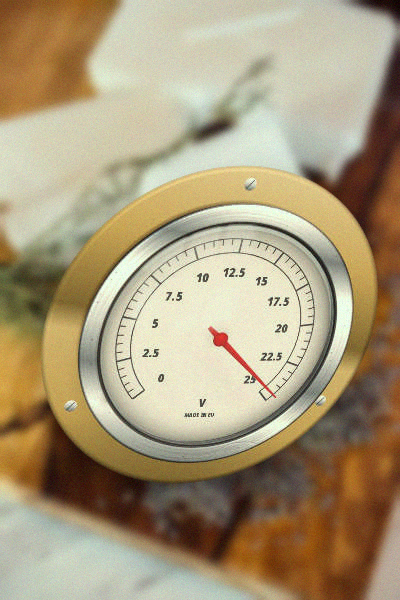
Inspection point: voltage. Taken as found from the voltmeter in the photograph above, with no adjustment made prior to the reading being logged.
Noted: 24.5 V
